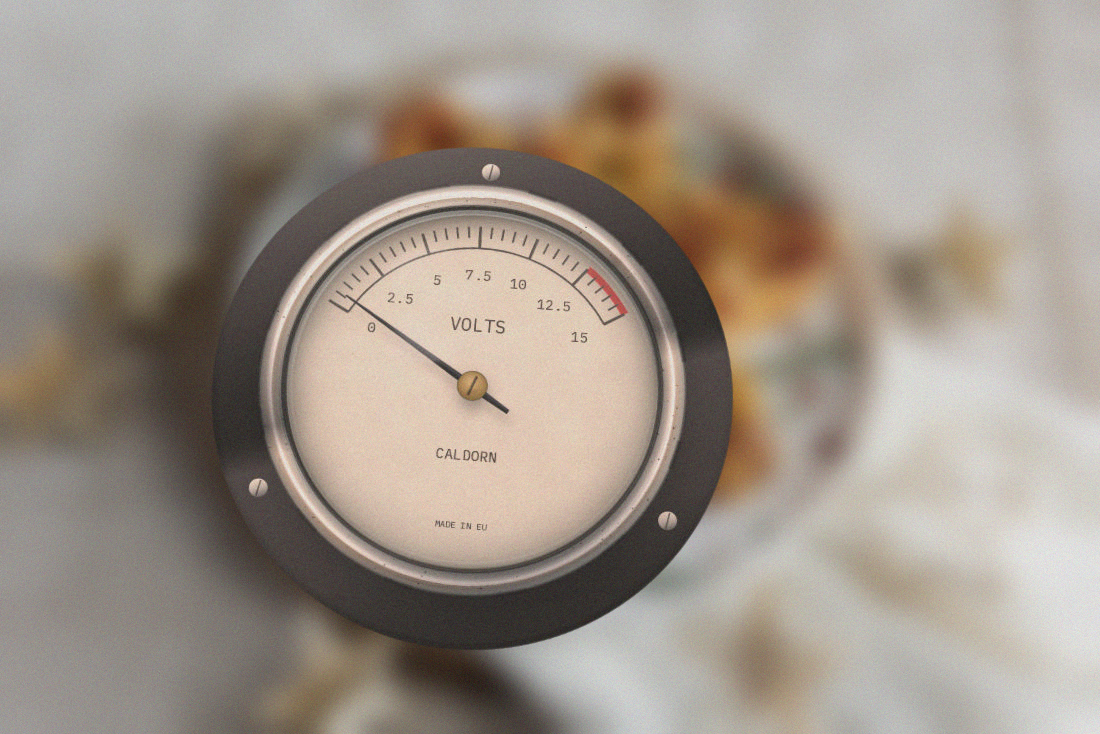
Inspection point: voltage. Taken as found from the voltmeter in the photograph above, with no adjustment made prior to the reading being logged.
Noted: 0.5 V
